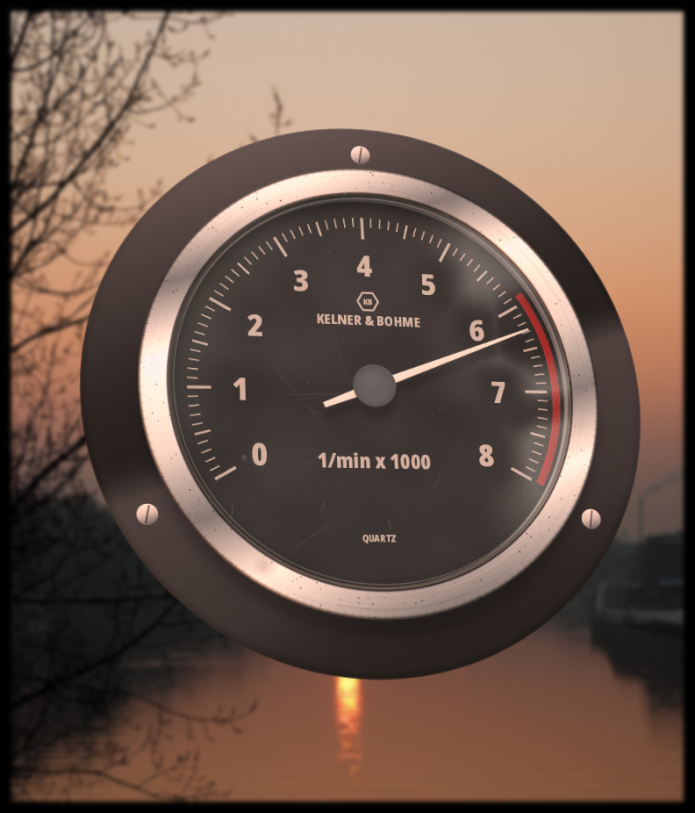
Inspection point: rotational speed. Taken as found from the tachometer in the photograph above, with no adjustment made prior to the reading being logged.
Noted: 6300 rpm
